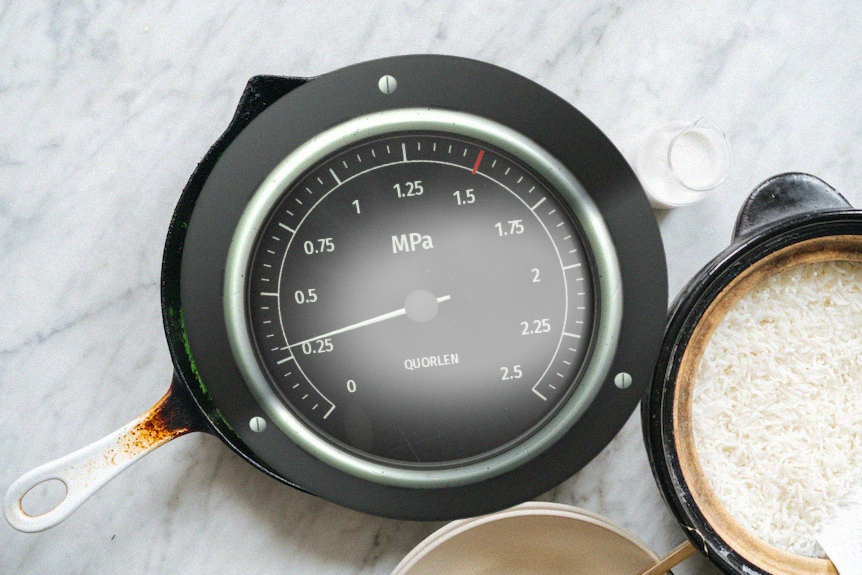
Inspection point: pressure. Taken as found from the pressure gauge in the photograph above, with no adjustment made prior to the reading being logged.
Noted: 0.3 MPa
